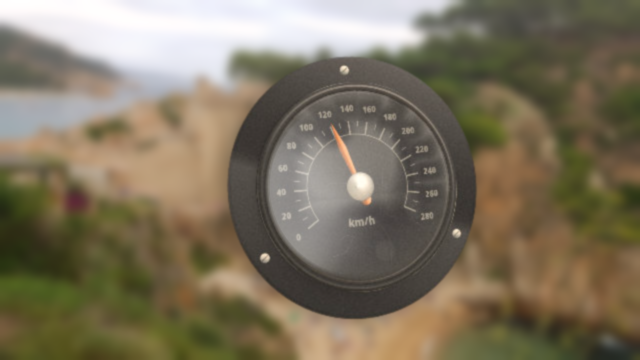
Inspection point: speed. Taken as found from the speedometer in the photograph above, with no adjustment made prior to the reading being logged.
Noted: 120 km/h
